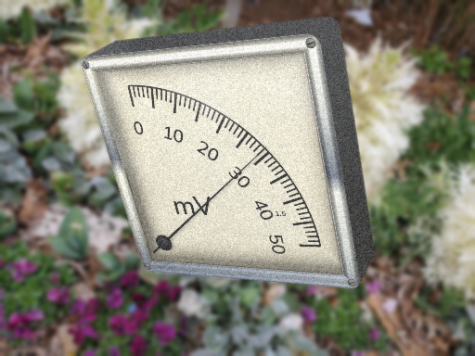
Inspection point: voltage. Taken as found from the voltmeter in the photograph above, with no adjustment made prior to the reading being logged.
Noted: 29 mV
